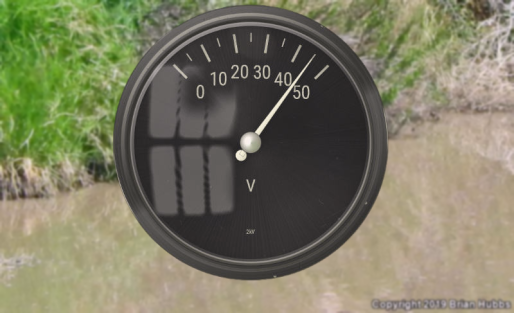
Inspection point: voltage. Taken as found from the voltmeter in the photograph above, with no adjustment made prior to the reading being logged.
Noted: 45 V
